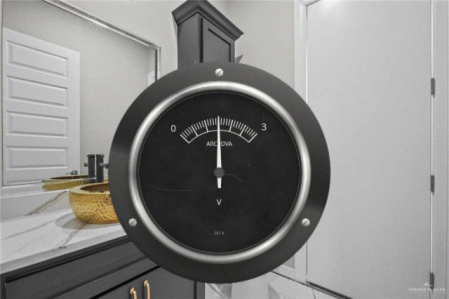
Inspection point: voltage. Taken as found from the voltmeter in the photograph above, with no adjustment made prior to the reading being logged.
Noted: 1.5 V
